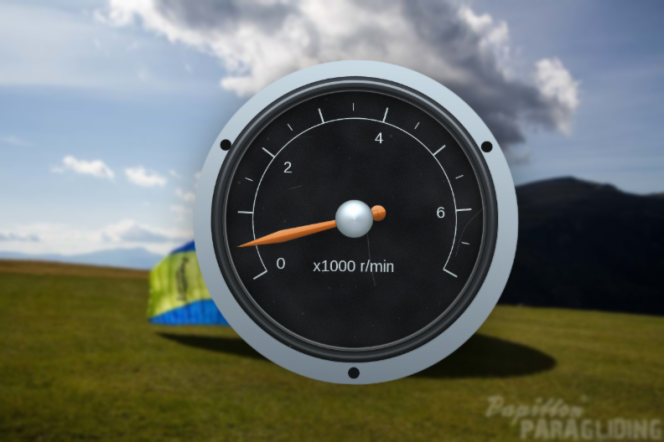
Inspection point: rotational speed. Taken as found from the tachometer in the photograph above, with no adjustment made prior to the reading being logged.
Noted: 500 rpm
